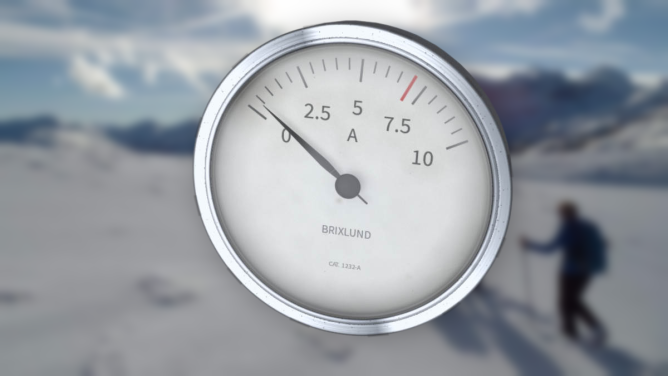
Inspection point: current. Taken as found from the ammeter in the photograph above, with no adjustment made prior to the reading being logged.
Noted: 0.5 A
